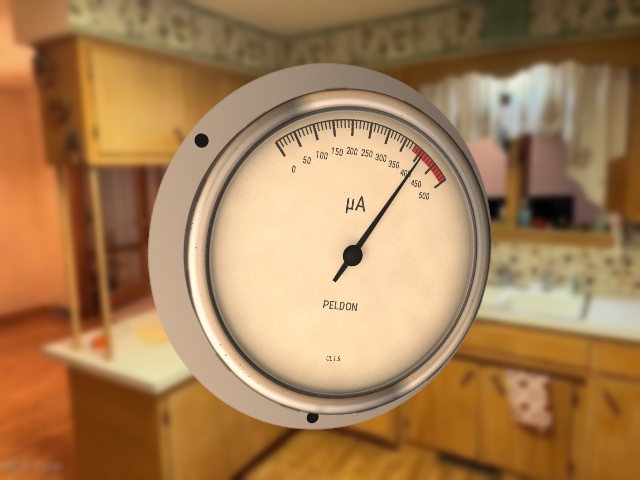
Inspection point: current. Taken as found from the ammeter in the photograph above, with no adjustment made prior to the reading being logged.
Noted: 400 µA
